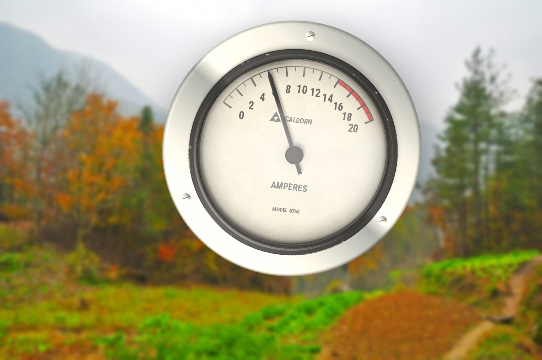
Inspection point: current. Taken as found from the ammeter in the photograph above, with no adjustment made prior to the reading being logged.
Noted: 6 A
